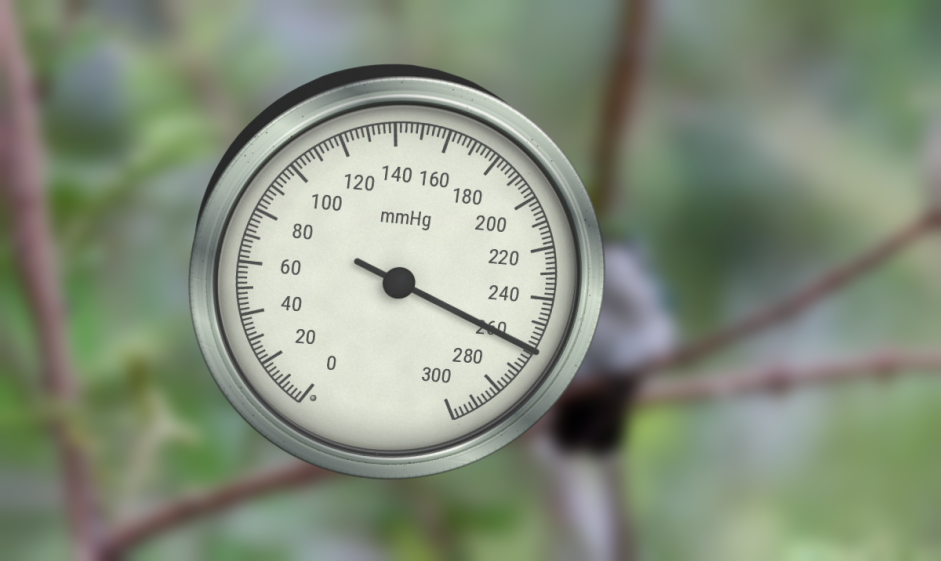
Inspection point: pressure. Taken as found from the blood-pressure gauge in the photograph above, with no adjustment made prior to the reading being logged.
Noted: 260 mmHg
